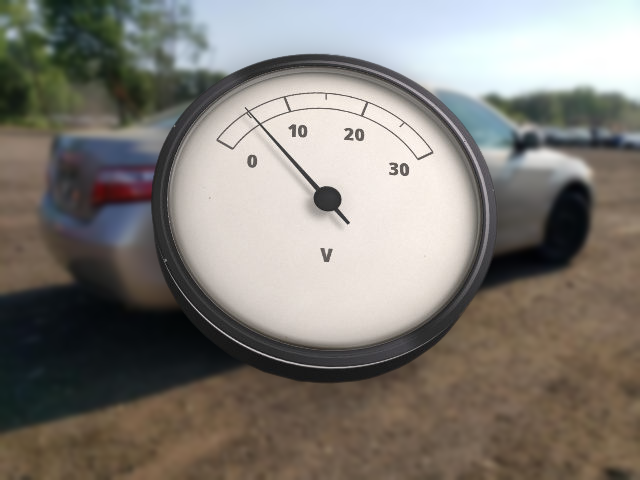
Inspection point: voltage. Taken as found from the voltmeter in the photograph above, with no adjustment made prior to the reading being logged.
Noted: 5 V
